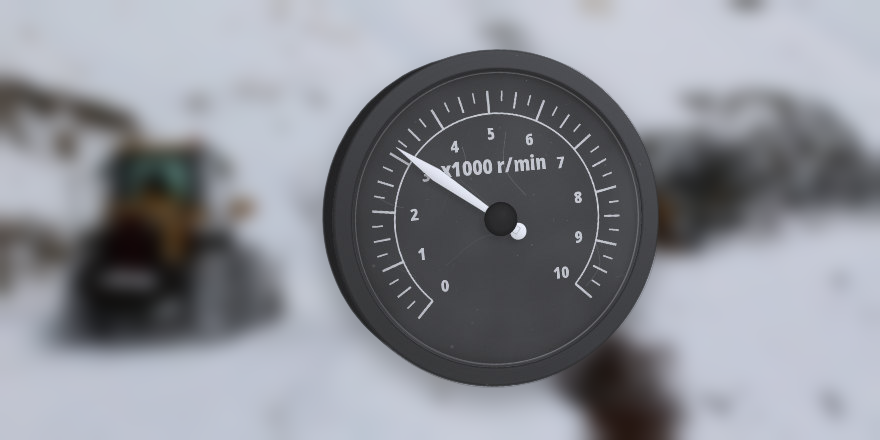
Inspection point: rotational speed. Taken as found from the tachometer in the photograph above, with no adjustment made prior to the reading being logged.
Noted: 3125 rpm
